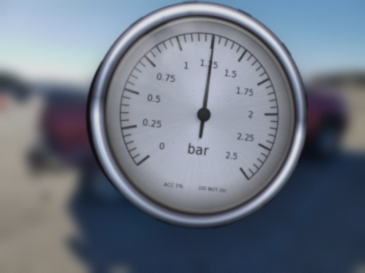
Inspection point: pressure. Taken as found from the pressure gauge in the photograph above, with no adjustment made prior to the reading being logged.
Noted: 1.25 bar
